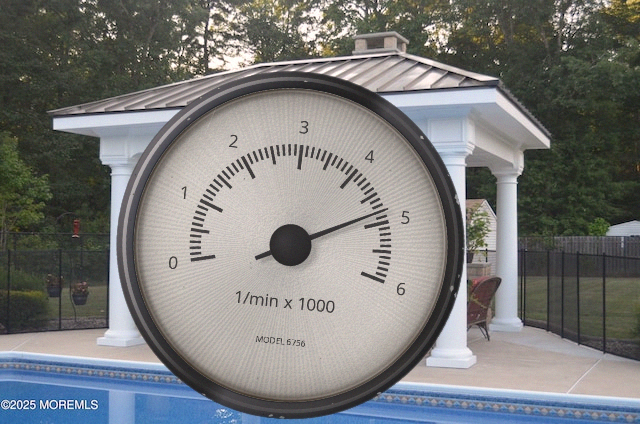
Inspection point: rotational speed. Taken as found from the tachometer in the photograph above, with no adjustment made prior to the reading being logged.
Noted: 4800 rpm
